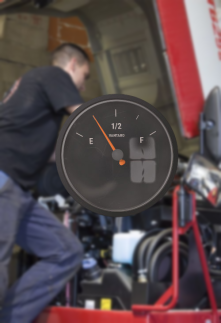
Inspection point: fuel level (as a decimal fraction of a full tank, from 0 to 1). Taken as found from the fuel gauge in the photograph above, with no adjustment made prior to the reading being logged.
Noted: 0.25
